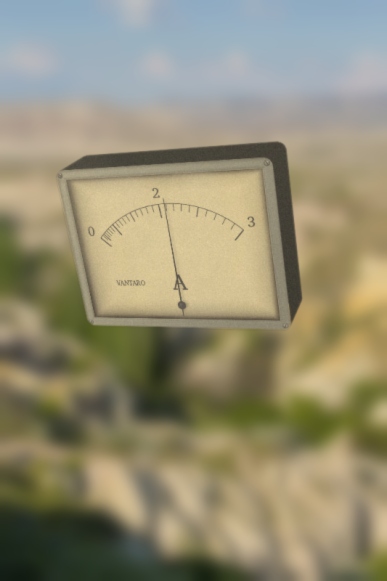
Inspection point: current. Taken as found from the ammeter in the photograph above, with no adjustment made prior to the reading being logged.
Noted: 2.1 A
